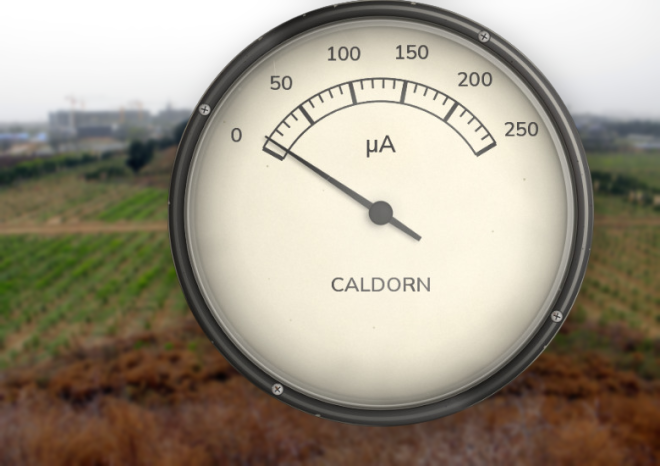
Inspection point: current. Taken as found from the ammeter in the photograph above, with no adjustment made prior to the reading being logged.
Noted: 10 µA
